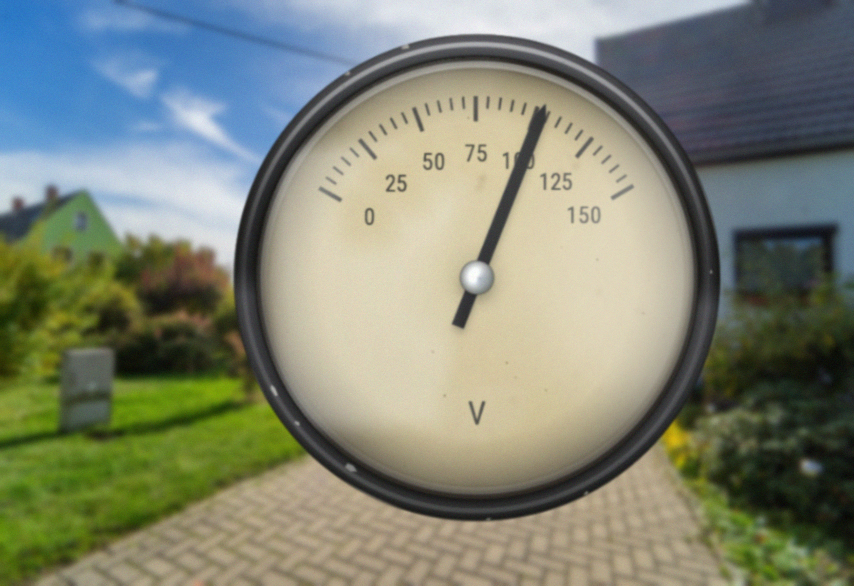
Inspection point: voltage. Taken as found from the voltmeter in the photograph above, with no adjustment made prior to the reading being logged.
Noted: 102.5 V
